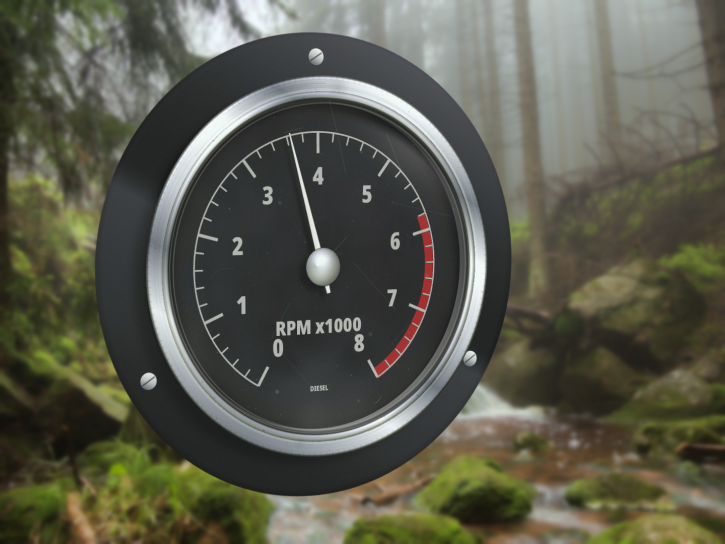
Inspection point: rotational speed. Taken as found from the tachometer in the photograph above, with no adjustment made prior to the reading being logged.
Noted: 3600 rpm
